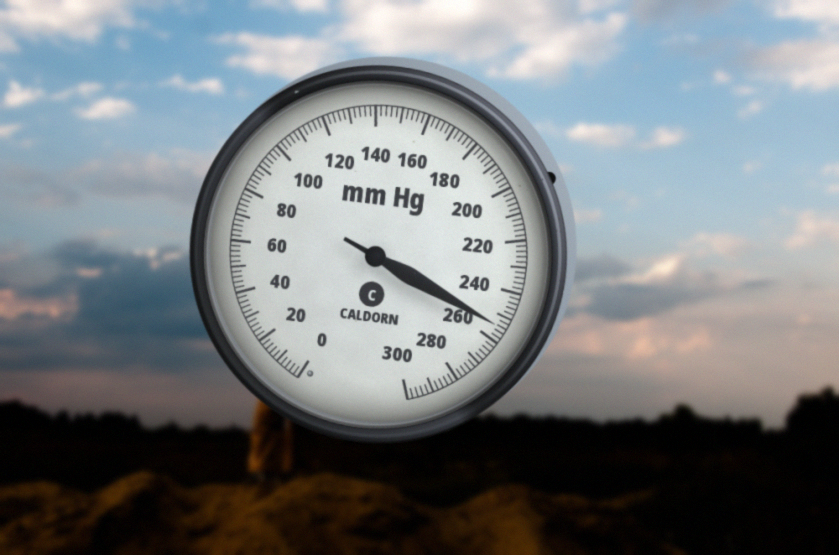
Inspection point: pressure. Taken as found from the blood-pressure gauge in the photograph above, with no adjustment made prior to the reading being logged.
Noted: 254 mmHg
